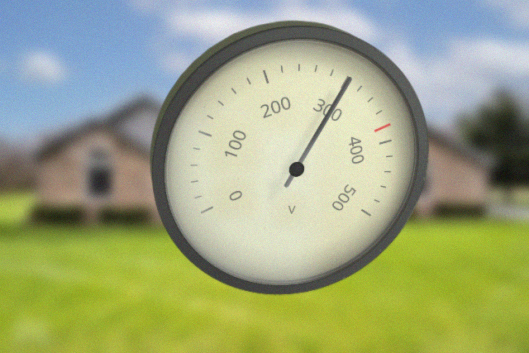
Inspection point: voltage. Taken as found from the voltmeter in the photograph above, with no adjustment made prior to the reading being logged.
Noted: 300 V
